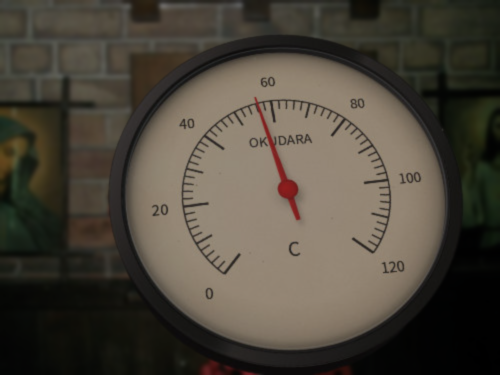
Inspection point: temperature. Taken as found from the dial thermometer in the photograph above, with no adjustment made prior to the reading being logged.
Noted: 56 °C
